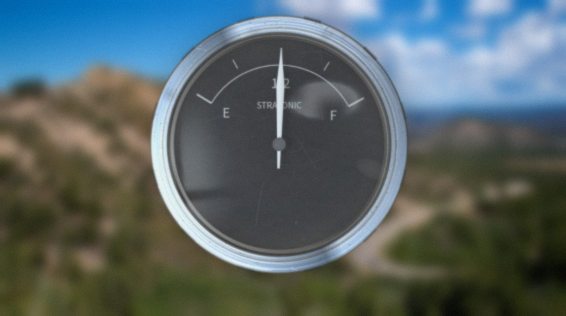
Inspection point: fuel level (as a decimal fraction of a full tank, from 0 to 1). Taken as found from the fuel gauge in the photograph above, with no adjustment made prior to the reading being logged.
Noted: 0.5
